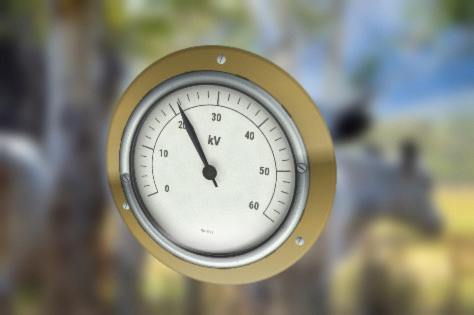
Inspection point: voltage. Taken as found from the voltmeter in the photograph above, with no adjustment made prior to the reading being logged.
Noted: 22 kV
